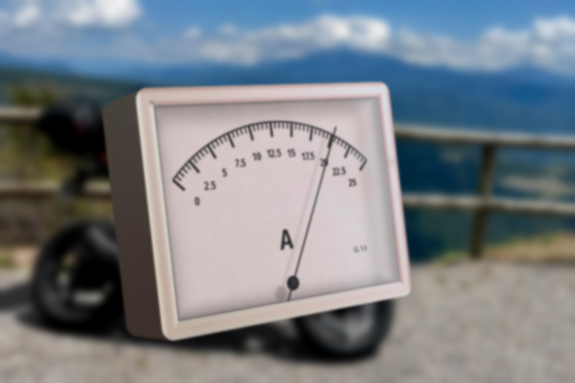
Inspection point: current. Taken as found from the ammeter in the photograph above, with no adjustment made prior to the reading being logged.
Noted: 20 A
